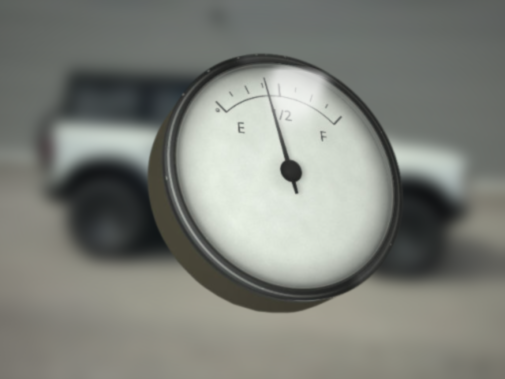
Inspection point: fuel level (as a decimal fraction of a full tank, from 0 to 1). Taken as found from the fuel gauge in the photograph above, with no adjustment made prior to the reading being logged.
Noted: 0.375
